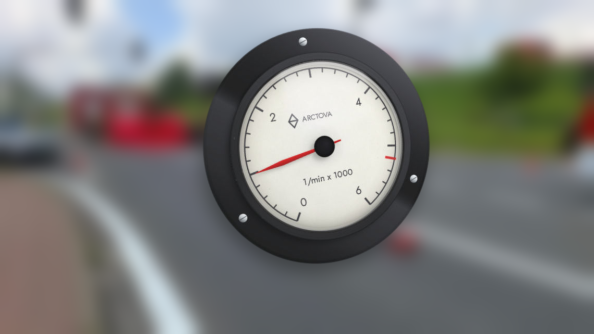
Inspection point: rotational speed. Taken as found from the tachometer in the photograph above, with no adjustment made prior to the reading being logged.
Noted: 1000 rpm
